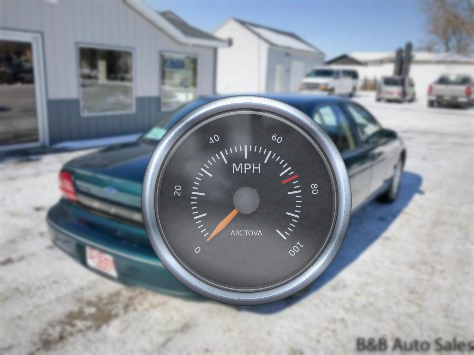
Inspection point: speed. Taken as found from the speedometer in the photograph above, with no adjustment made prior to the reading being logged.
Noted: 0 mph
